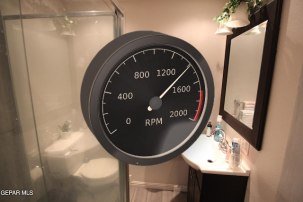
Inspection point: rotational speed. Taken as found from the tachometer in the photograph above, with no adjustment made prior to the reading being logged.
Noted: 1400 rpm
